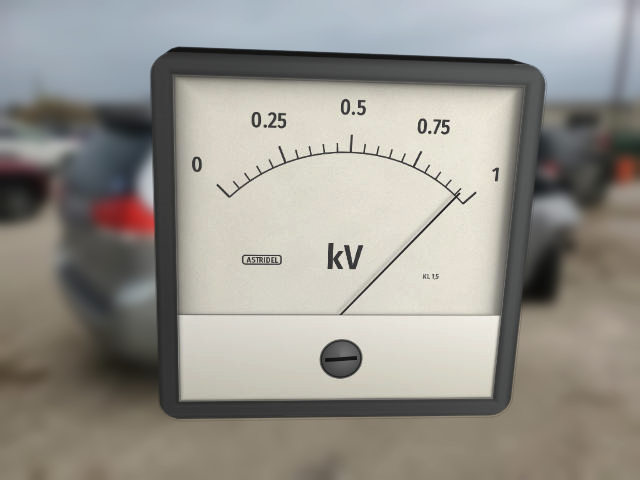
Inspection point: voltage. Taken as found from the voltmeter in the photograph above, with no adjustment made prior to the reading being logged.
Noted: 0.95 kV
